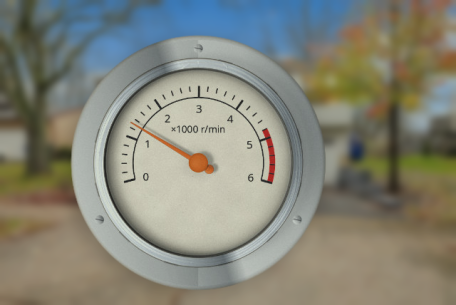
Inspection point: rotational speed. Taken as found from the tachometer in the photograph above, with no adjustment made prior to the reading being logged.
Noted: 1300 rpm
